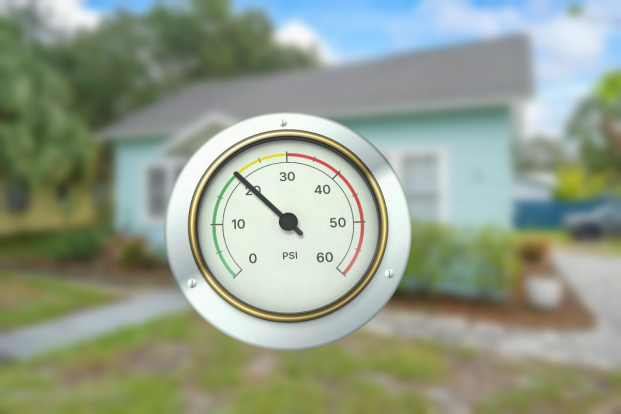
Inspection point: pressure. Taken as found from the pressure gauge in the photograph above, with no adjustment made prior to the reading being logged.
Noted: 20 psi
